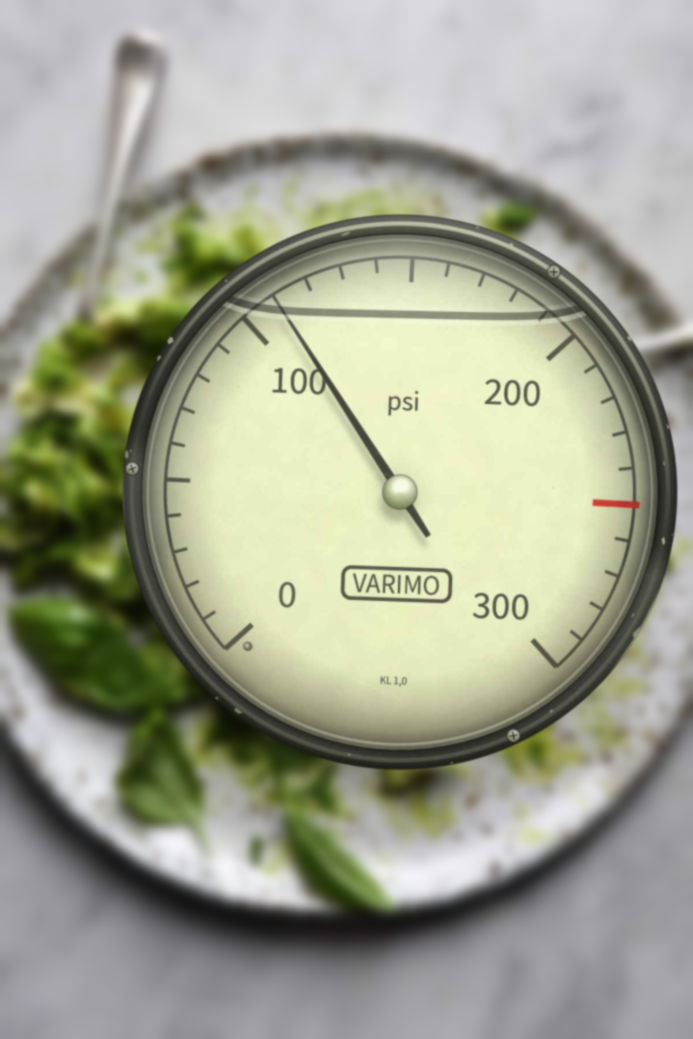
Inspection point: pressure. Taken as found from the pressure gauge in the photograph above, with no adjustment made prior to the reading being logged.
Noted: 110 psi
